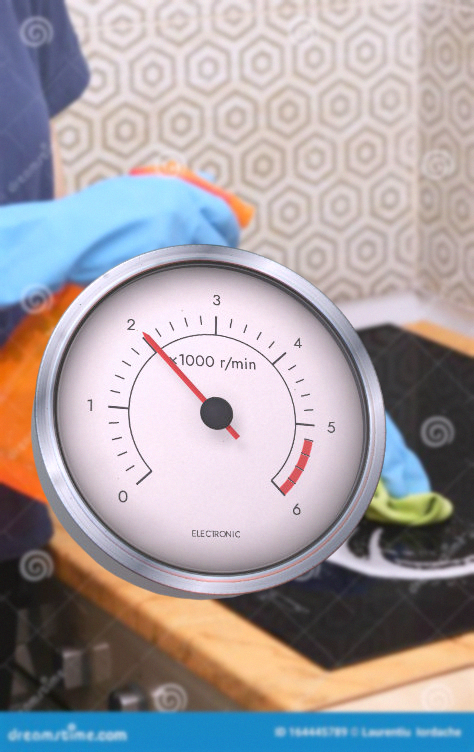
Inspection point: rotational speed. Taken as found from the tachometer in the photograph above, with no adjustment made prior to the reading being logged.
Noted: 2000 rpm
